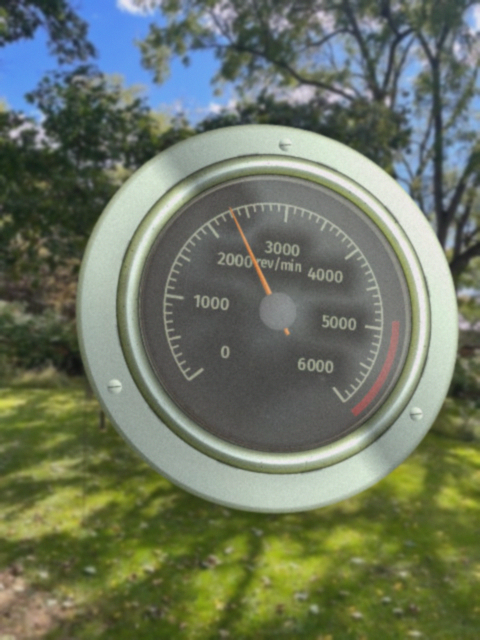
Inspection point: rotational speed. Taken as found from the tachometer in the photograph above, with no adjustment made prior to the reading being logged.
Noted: 2300 rpm
